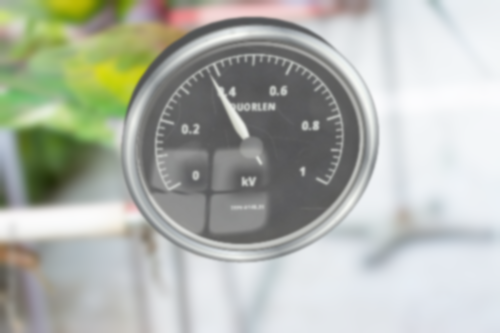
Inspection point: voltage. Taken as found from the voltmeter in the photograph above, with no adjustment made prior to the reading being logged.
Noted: 0.38 kV
